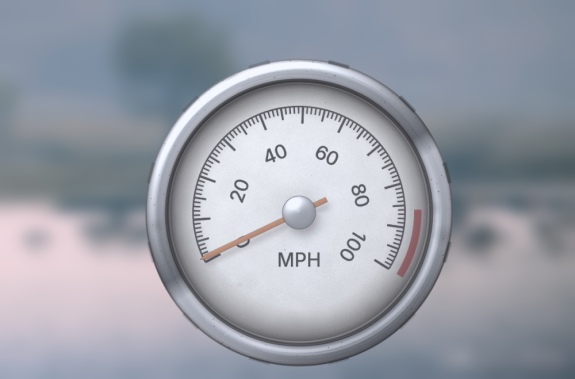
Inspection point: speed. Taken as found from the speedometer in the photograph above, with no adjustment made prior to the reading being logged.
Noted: 1 mph
